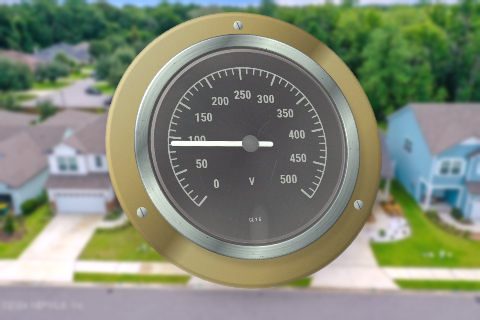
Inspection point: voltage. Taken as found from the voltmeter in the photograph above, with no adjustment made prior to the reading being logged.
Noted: 90 V
